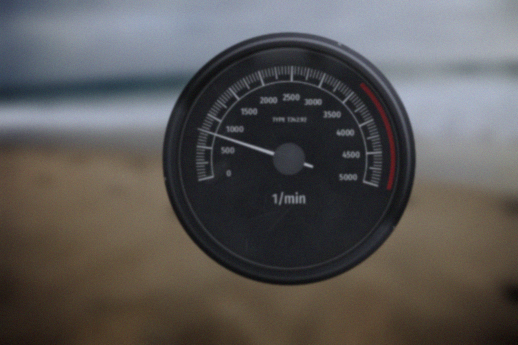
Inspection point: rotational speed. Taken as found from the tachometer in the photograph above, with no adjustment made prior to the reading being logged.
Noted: 750 rpm
